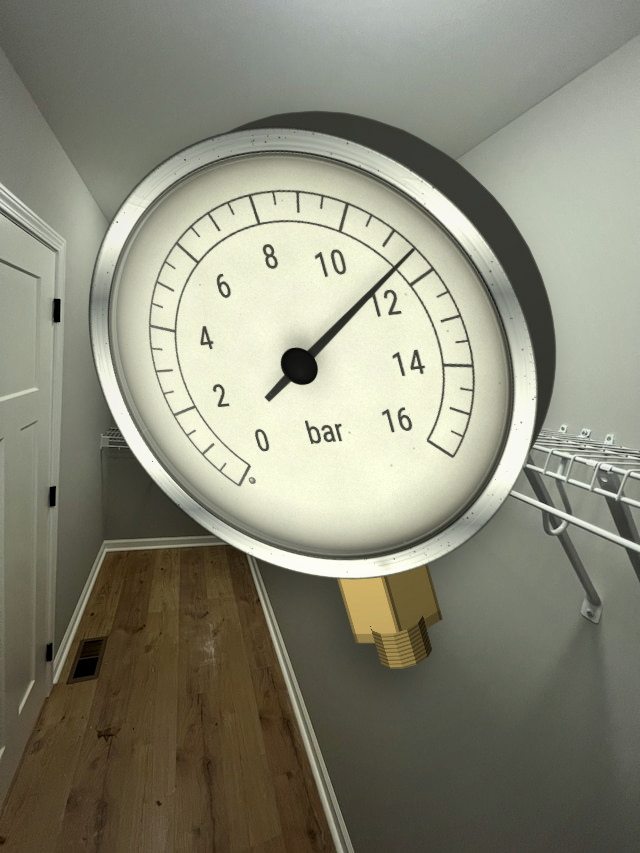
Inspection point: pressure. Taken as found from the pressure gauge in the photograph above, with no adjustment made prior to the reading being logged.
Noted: 11.5 bar
